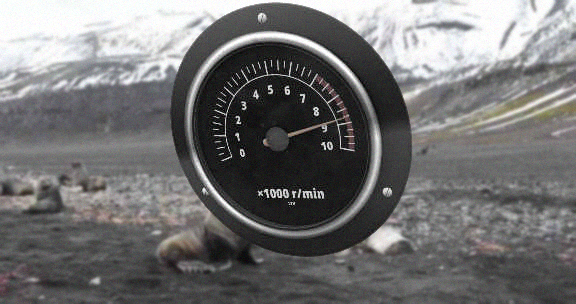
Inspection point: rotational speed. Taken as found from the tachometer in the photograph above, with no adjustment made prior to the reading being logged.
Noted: 8750 rpm
